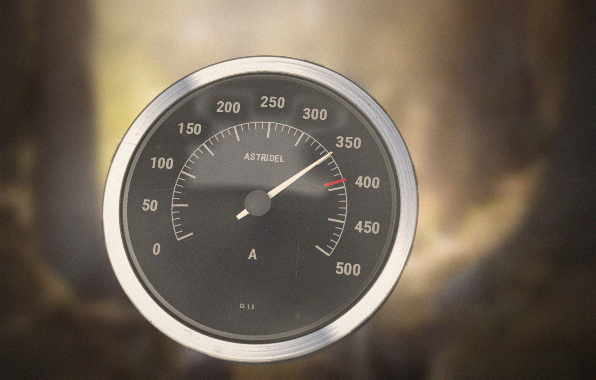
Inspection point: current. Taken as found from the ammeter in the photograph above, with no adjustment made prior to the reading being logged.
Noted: 350 A
